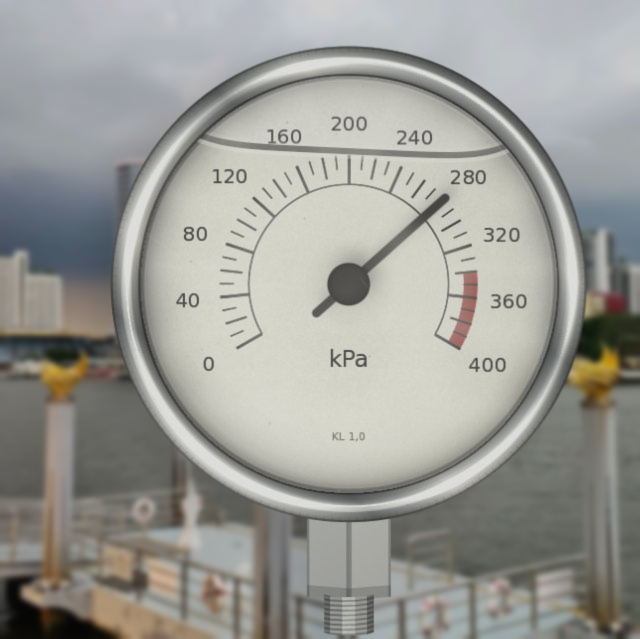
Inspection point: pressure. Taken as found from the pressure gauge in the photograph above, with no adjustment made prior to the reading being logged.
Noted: 280 kPa
